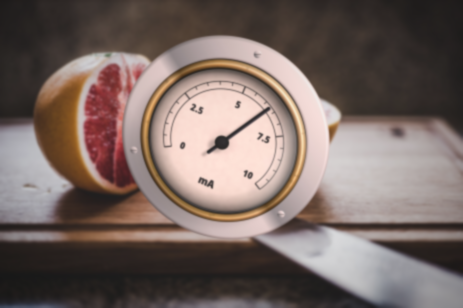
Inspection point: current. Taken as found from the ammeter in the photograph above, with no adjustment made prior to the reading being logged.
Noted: 6.25 mA
